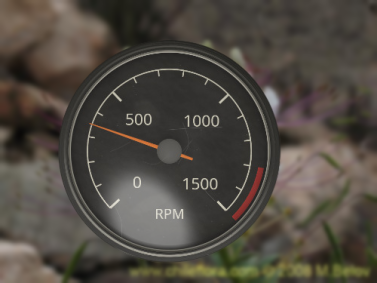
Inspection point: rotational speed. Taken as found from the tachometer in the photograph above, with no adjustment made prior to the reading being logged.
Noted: 350 rpm
